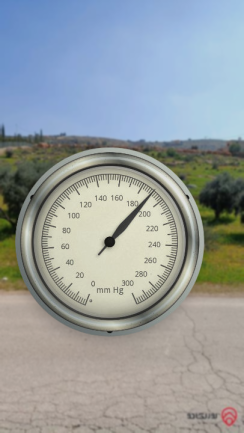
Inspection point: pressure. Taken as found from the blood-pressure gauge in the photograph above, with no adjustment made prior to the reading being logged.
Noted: 190 mmHg
